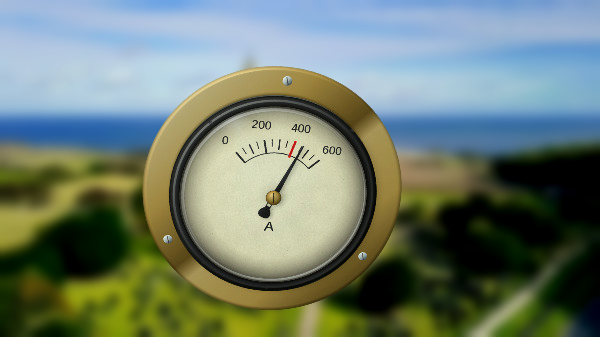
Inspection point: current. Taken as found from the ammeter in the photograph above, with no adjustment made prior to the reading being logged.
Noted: 450 A
